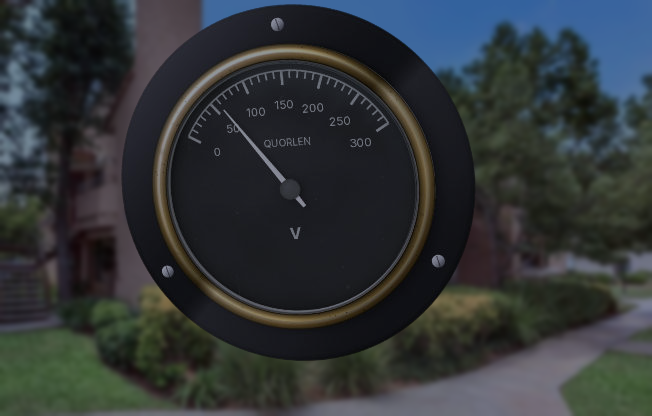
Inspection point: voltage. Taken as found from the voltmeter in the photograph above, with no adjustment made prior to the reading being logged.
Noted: 60 V
